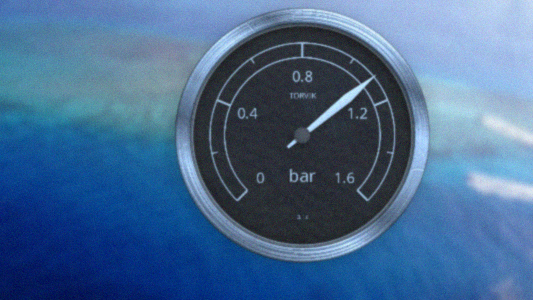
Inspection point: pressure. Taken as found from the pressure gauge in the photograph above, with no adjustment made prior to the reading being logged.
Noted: 1.1 bar
